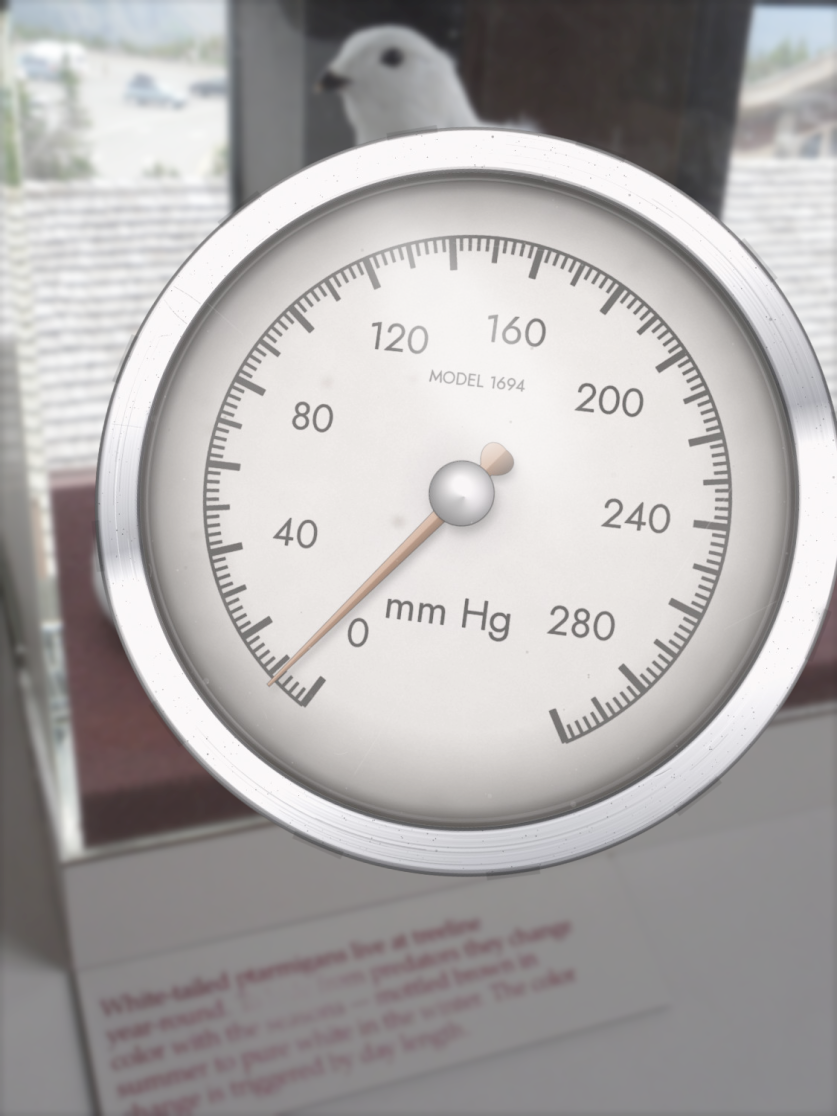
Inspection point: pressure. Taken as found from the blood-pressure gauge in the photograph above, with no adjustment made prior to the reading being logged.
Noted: 8 mmHg
